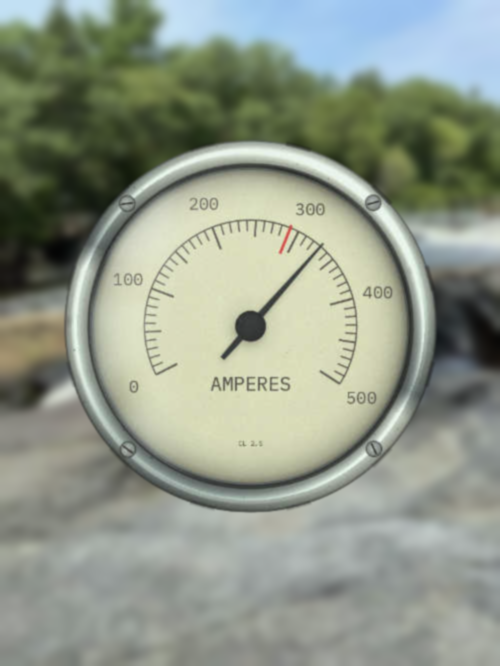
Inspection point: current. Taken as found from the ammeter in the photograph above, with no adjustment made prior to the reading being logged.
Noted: 330 A
